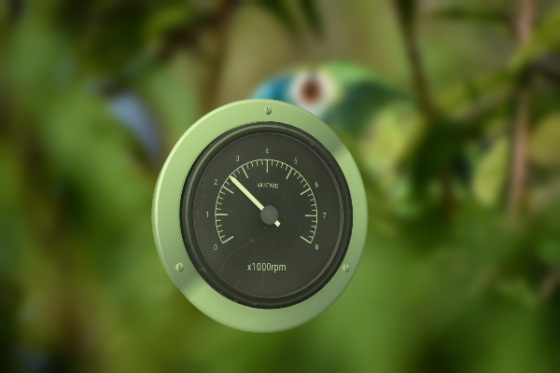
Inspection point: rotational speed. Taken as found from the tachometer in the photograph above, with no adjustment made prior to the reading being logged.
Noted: 2400 rpm
